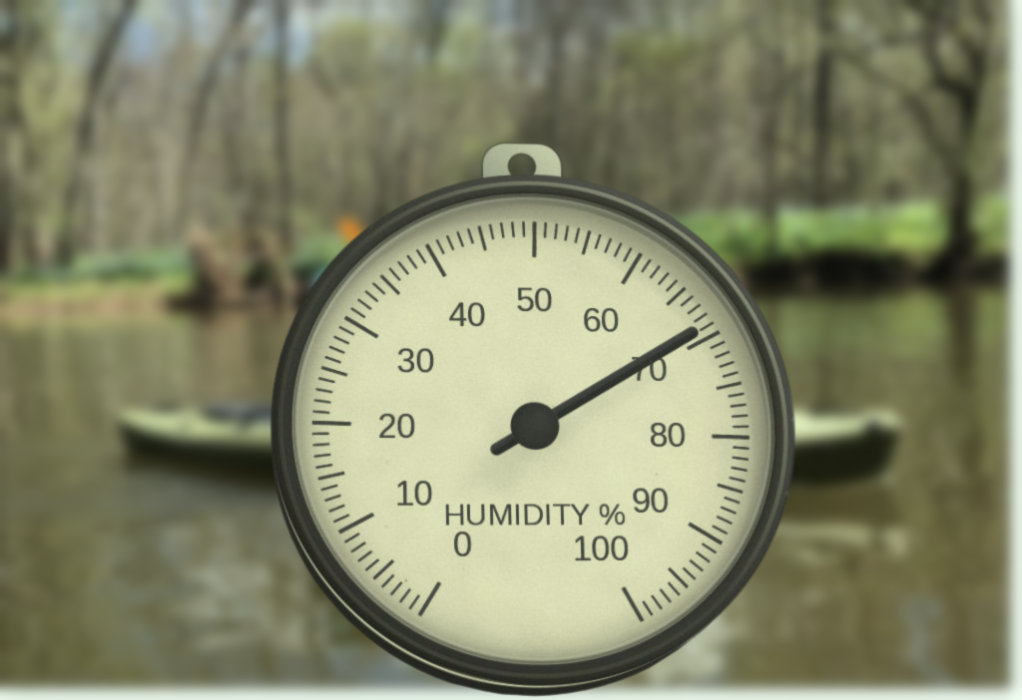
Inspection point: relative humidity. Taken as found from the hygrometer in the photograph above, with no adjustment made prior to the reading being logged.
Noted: 69 %
